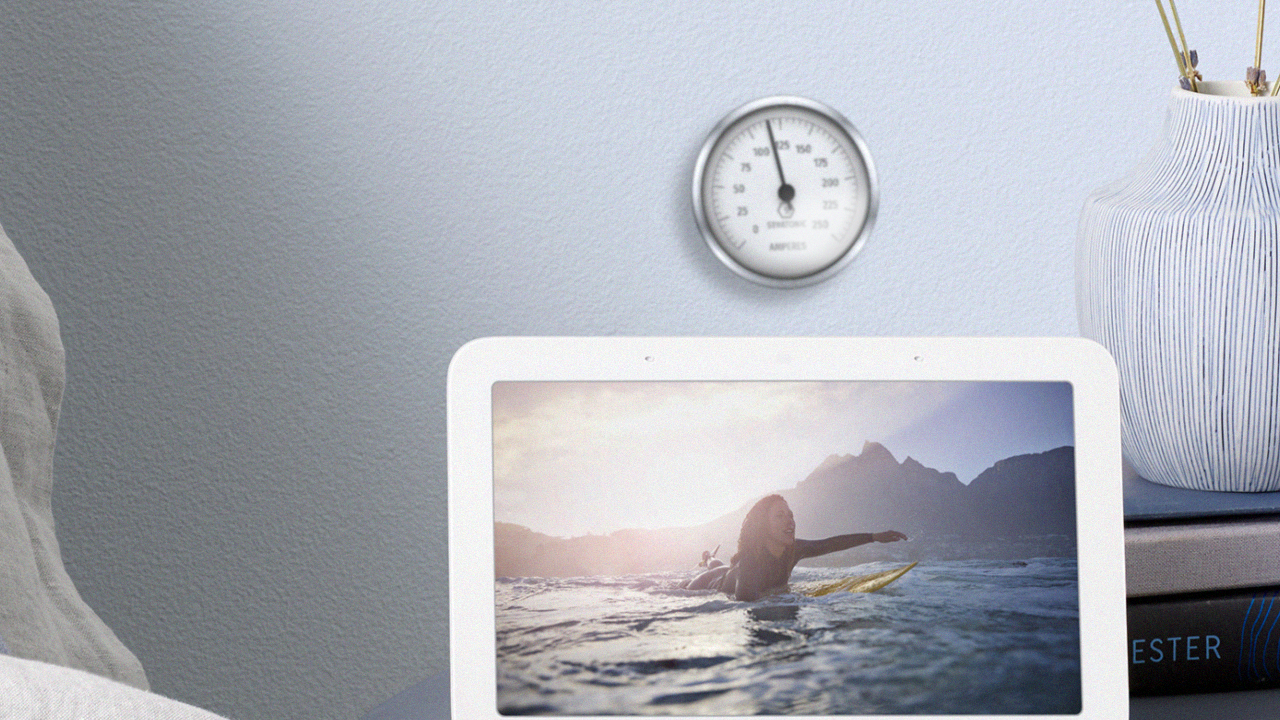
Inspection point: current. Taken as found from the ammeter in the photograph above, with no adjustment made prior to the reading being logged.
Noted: 115 A
